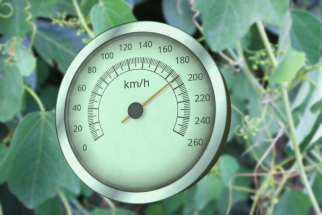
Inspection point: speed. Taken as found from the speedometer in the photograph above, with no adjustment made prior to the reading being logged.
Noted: 190 km/h
